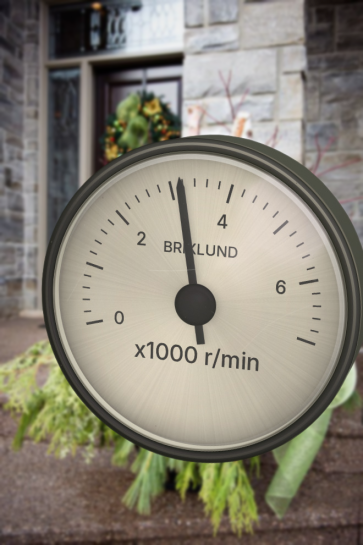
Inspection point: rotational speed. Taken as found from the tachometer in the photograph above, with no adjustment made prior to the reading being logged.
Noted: 3200 rpm
